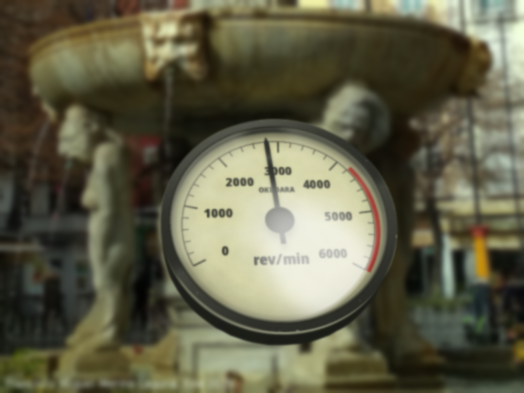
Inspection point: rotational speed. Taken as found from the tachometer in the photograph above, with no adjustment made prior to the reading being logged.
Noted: 2800 rpm
